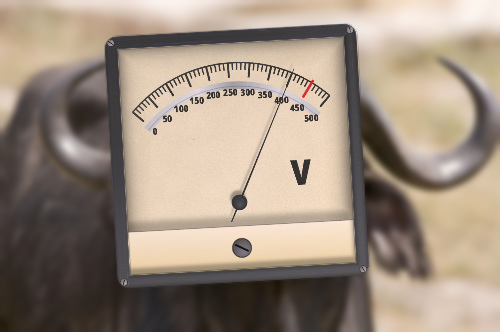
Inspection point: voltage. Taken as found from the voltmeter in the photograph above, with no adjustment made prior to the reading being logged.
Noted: 400 V
